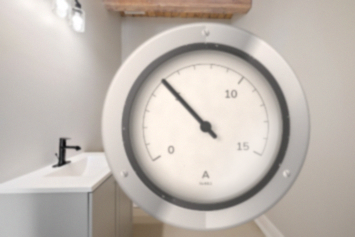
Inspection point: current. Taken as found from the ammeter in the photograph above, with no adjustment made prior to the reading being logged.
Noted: 5 A
